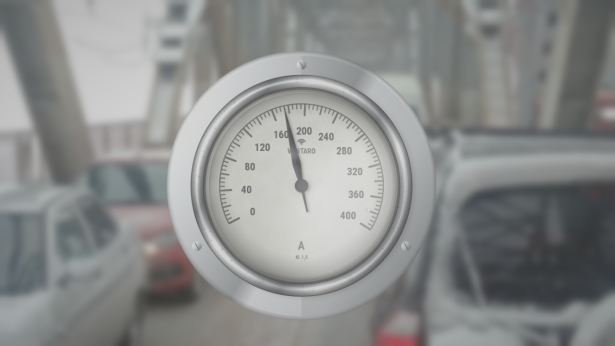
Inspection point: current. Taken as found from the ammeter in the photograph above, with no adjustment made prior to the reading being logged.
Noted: 175 A
